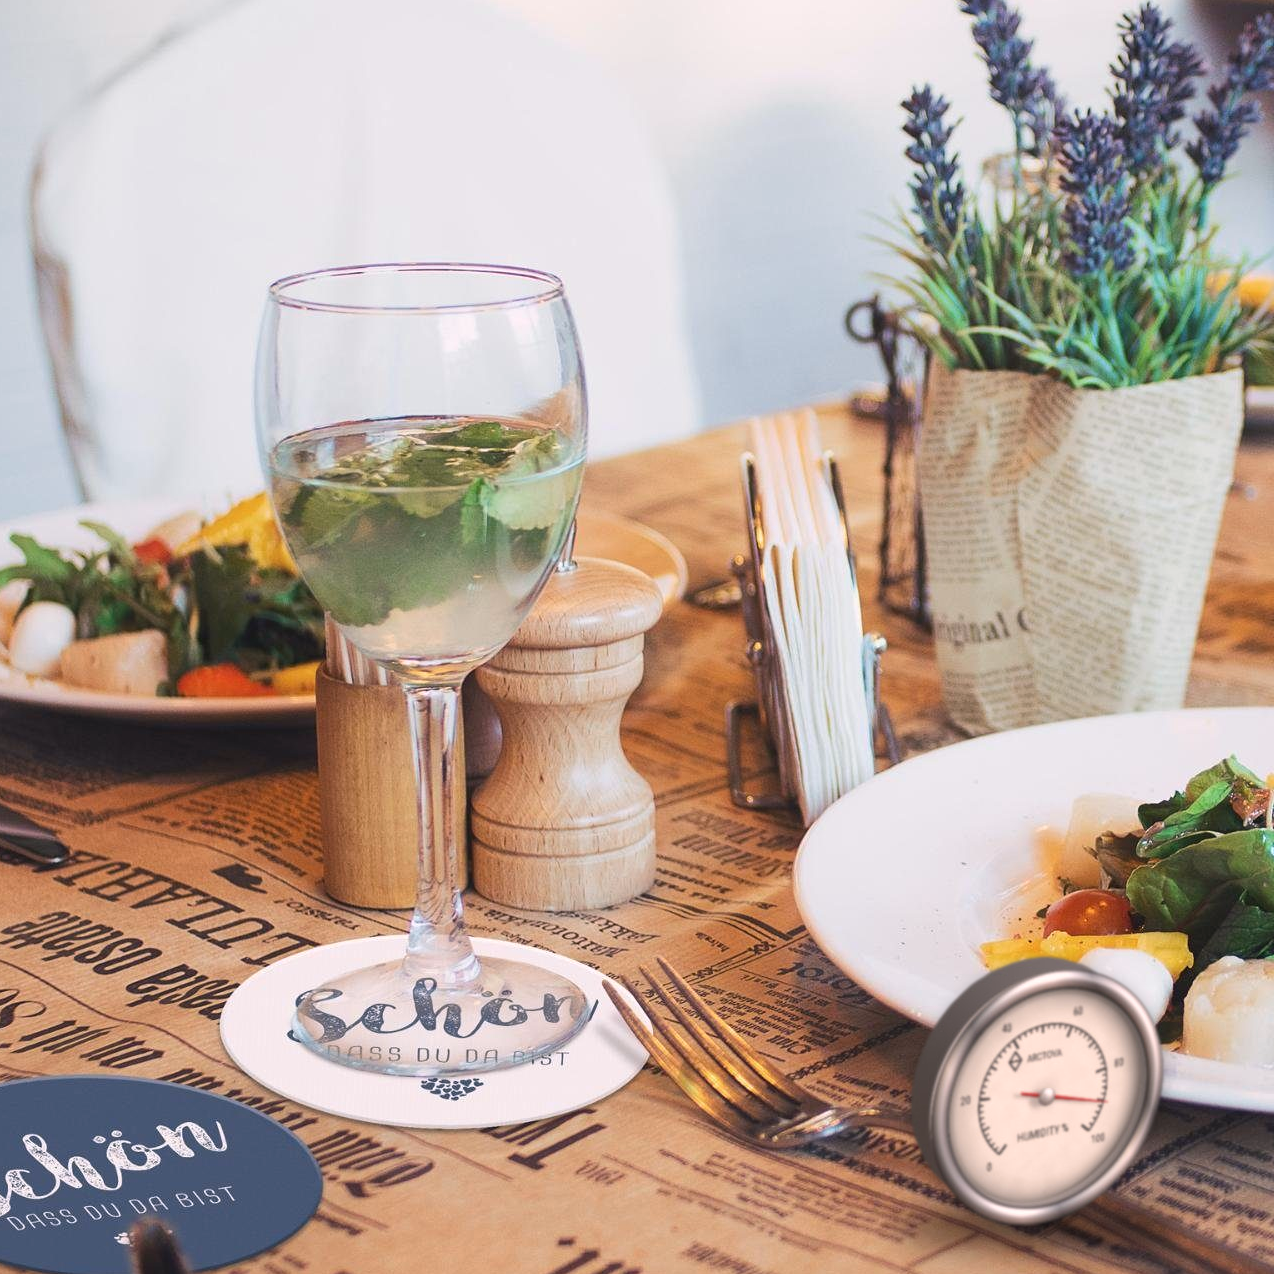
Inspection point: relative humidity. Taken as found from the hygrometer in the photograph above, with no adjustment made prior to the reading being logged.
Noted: 90 %
